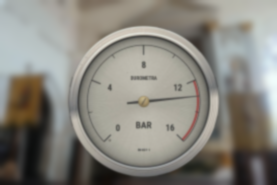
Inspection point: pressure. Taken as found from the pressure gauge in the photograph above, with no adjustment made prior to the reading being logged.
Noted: 13 bar
